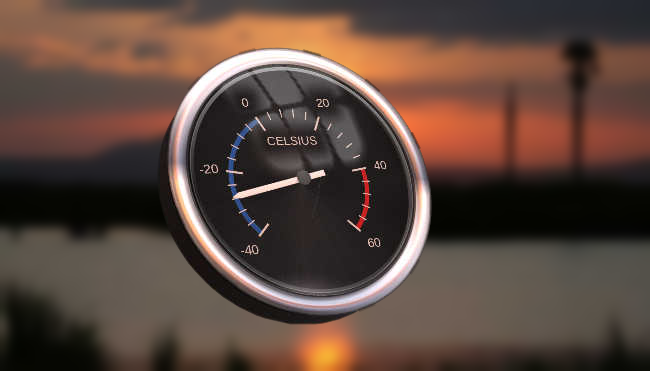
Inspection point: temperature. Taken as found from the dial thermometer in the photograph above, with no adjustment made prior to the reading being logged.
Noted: -28 °C
